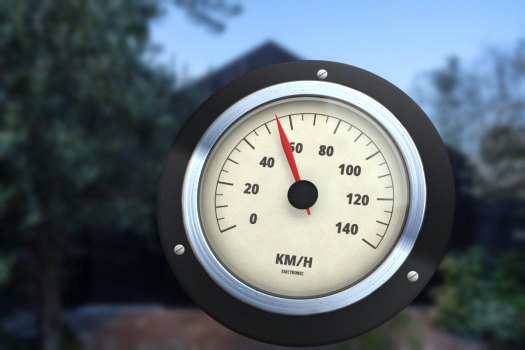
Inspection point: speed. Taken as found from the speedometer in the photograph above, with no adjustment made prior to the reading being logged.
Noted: 55 km/h
